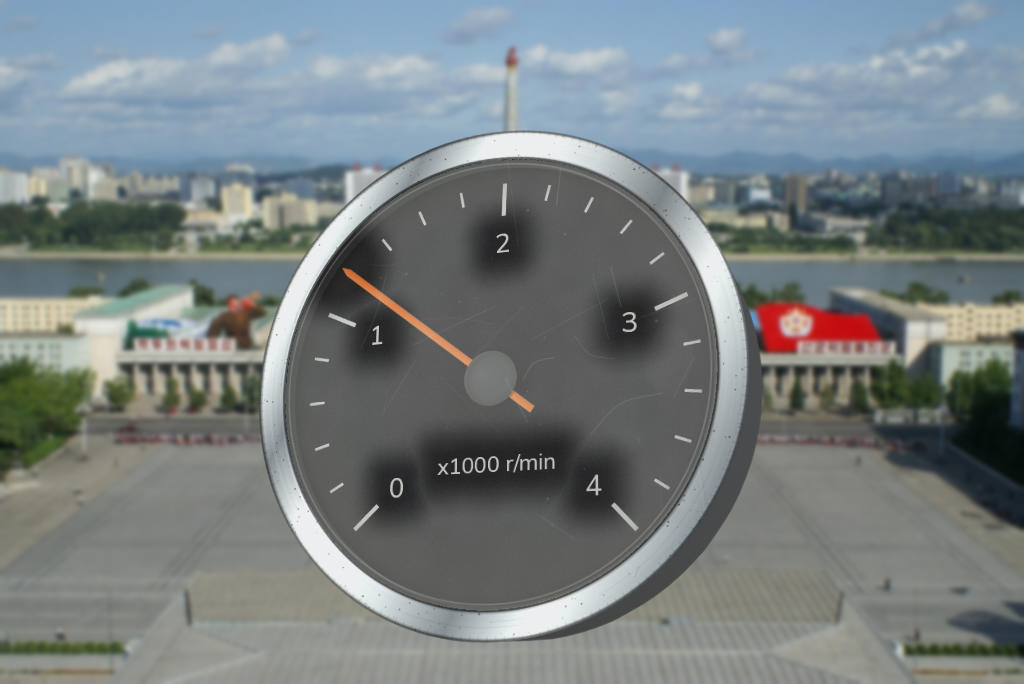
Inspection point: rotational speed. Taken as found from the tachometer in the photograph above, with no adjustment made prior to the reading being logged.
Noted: 1200 rpm
